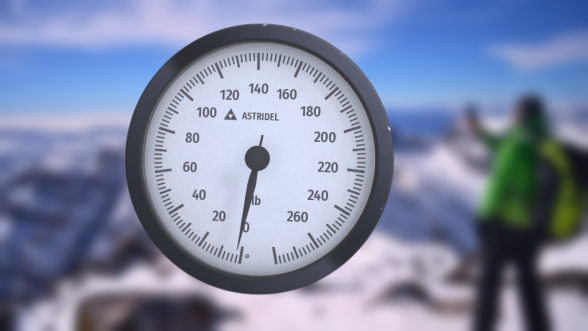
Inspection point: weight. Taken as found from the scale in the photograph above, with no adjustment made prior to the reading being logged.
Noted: 2 lb
